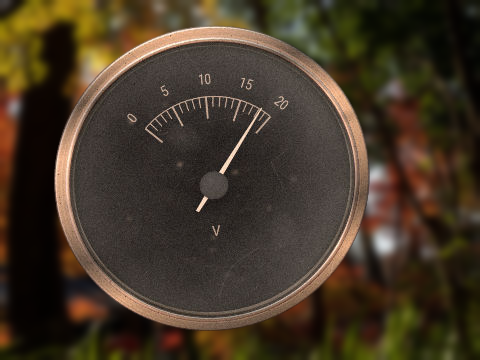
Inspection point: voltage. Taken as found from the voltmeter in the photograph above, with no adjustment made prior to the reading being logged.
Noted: 18 V
